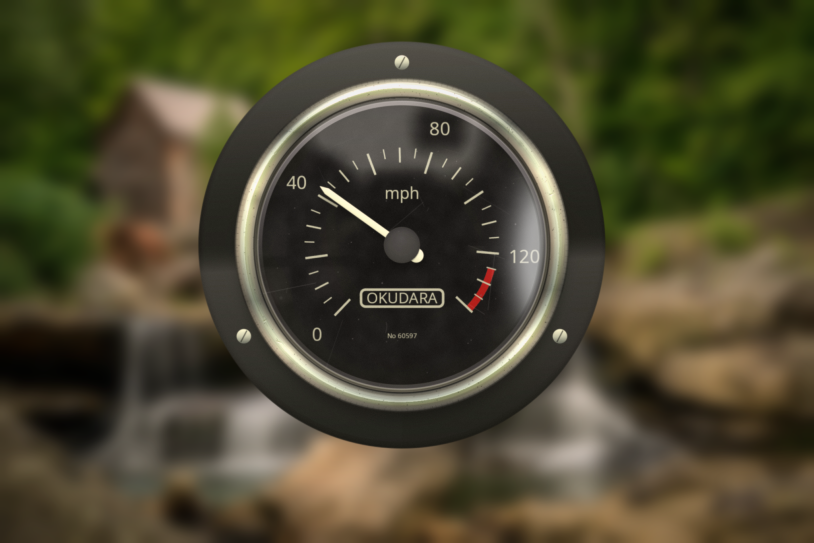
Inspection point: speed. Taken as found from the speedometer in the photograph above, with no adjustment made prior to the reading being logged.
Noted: 42.5 mph
